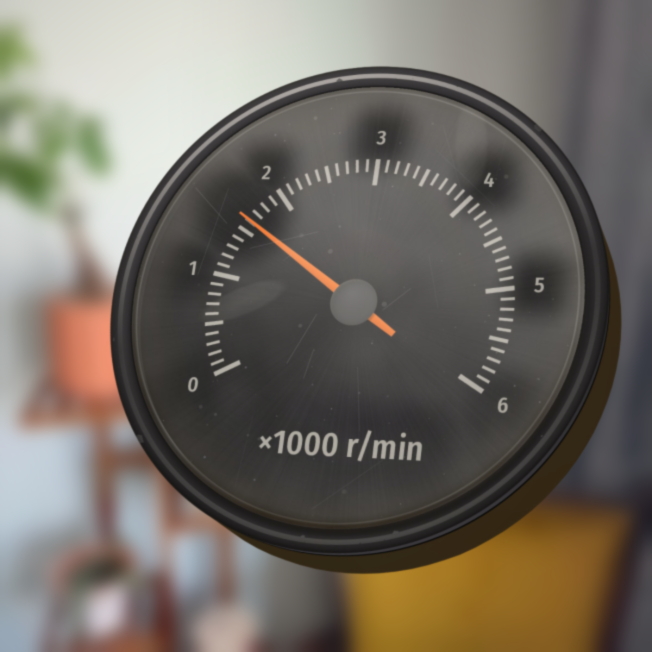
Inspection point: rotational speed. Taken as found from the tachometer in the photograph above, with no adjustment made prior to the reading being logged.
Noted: 1600 rpm
